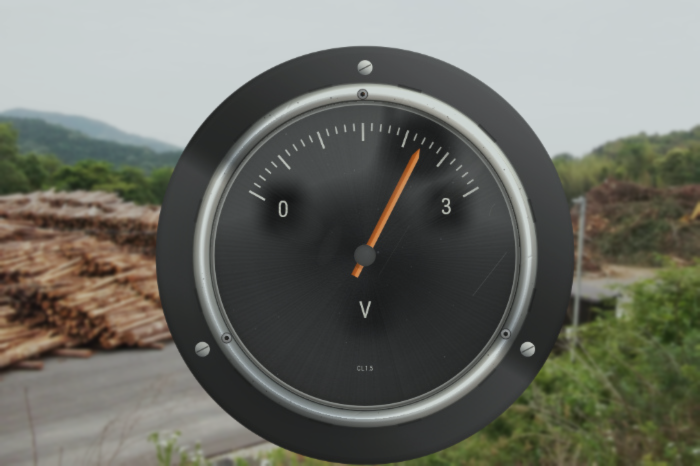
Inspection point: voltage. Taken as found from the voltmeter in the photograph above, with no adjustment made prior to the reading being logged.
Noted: 2.2 V
